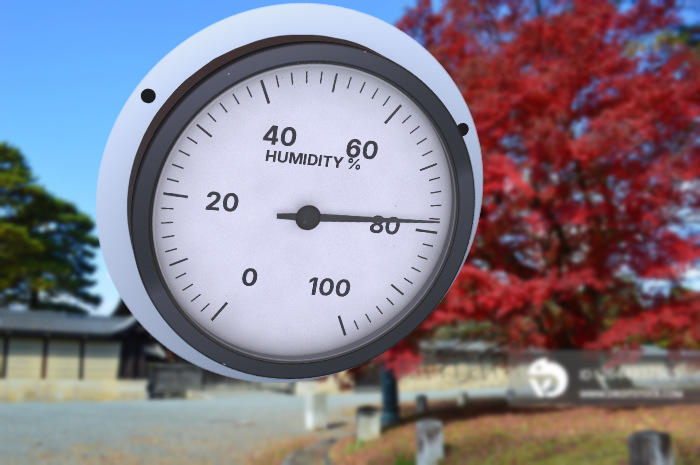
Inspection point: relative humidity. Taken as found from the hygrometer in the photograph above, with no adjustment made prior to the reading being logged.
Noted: 78 %
